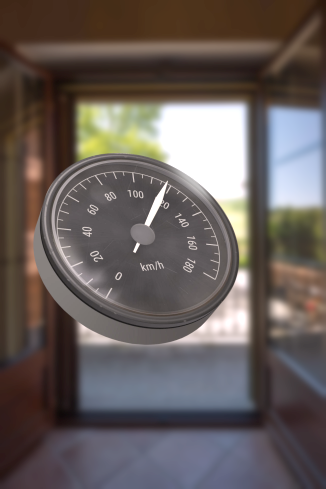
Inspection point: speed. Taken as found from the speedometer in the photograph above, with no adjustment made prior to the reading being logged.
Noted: 117.5 km/h
